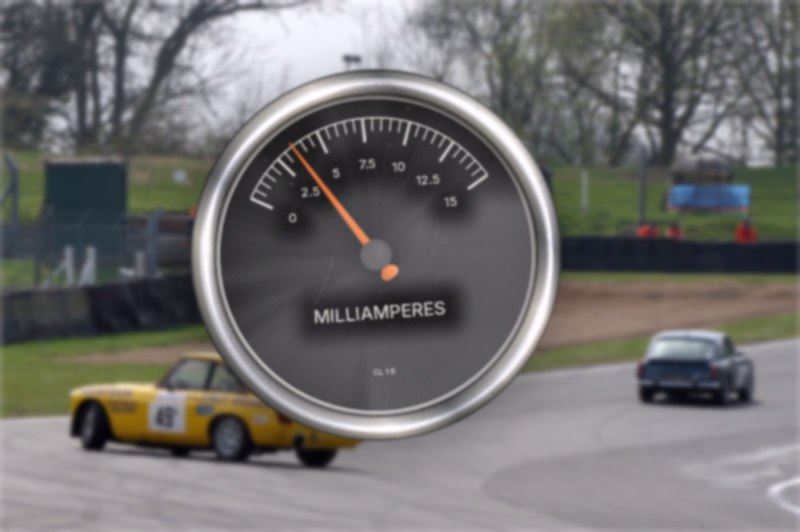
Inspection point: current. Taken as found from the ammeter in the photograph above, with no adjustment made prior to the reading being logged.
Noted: 3.5 mA
